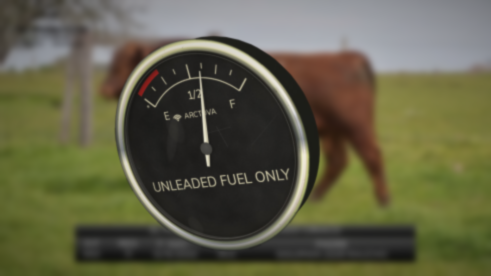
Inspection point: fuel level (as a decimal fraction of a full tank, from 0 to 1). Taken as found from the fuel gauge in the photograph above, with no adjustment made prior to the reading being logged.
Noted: 0.625
